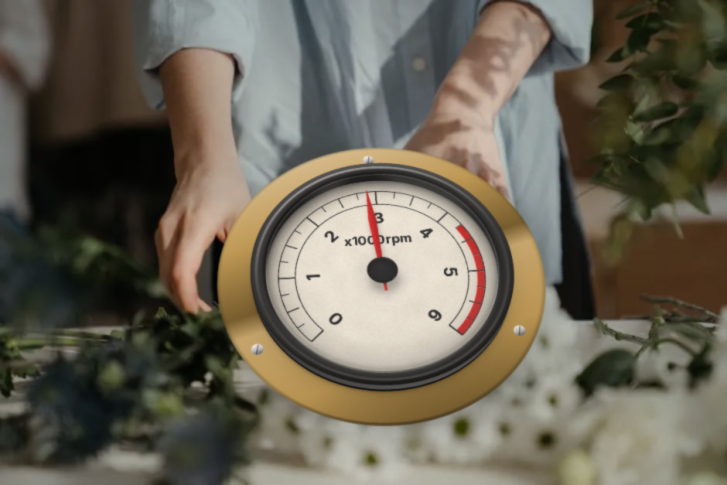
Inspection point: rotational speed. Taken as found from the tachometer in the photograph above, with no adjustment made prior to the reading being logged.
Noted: 2875 rpm
